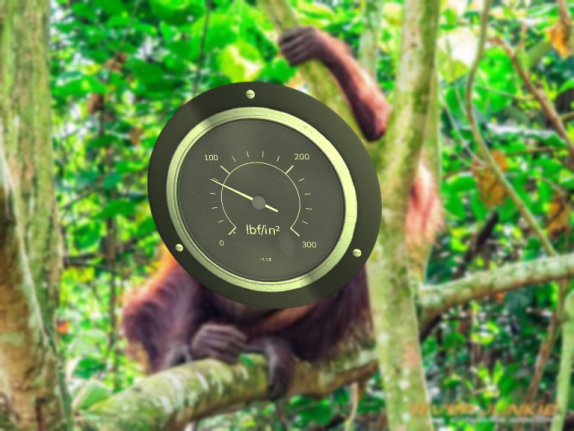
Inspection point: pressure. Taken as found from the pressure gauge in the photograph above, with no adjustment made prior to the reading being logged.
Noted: 80 psi
